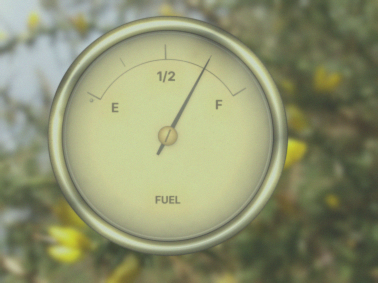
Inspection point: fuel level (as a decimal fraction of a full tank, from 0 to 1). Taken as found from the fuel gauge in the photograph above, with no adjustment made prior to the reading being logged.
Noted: 0.75
